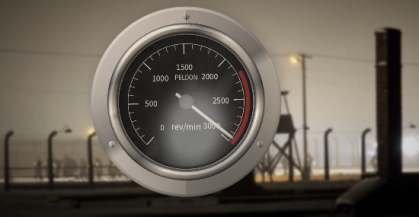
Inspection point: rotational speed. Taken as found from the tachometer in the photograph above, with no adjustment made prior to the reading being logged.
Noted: 2950 rpm
